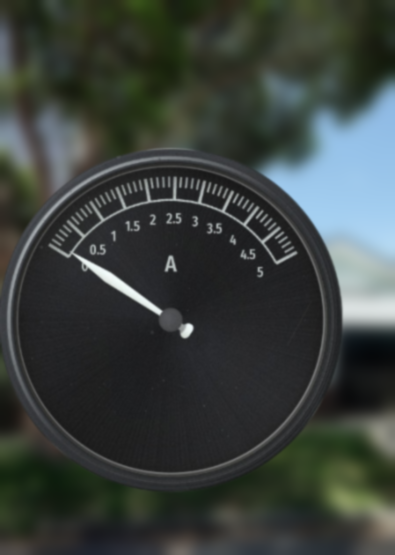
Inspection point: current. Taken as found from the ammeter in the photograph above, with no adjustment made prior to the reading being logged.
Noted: 0.1 A
